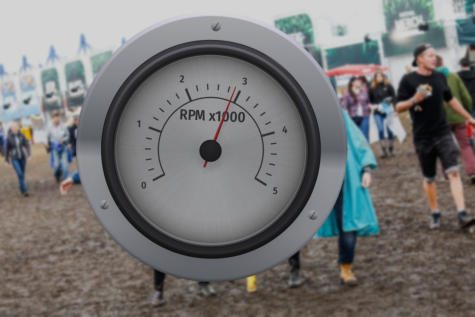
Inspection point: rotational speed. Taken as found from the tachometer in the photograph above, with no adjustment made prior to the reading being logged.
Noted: 2900 rpm
